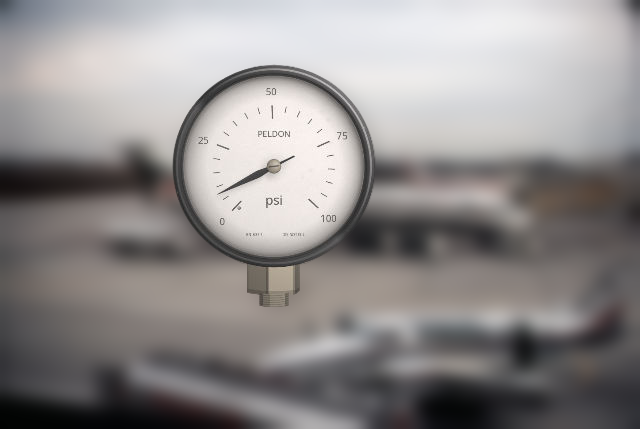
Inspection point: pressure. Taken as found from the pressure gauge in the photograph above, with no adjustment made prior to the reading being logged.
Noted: 7.5 psi
